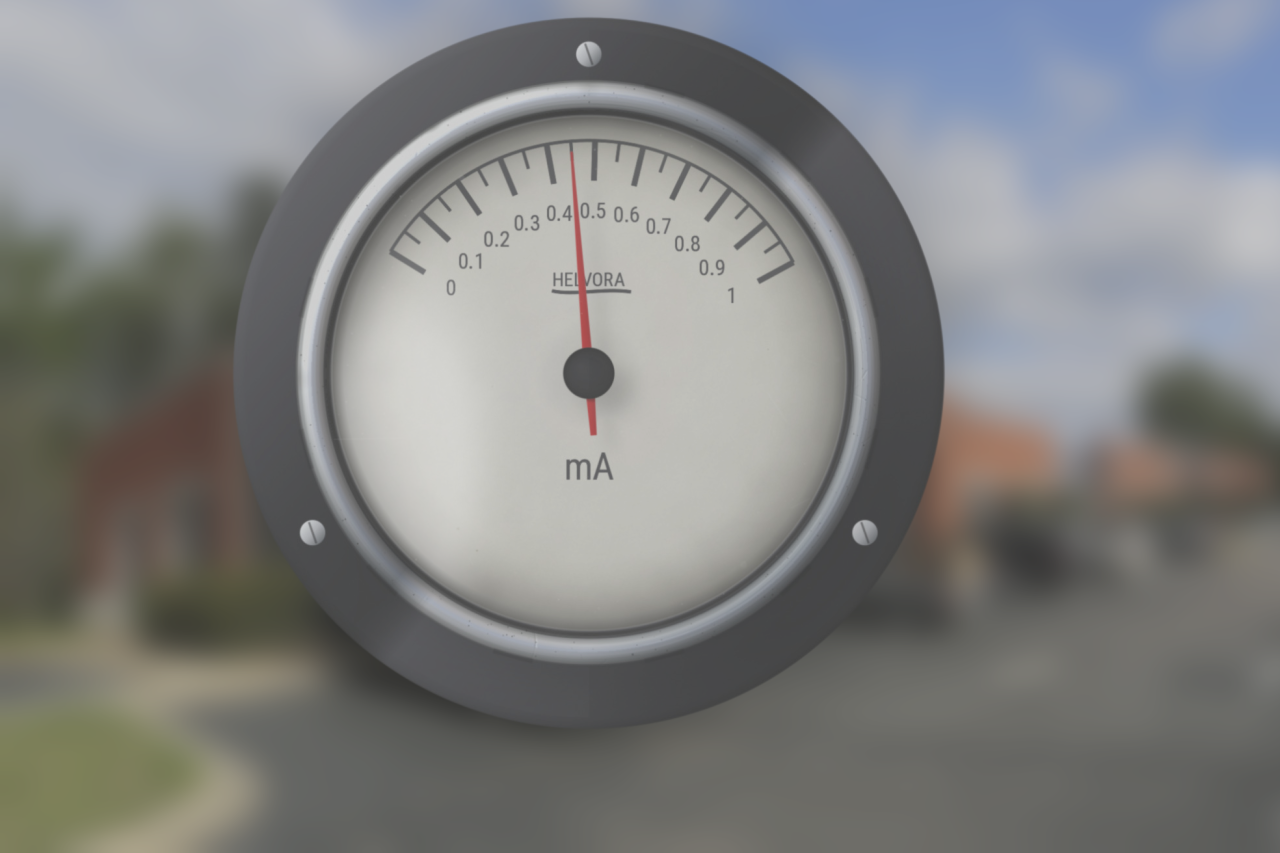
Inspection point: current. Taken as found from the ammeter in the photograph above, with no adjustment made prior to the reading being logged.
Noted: 0.45 mA
